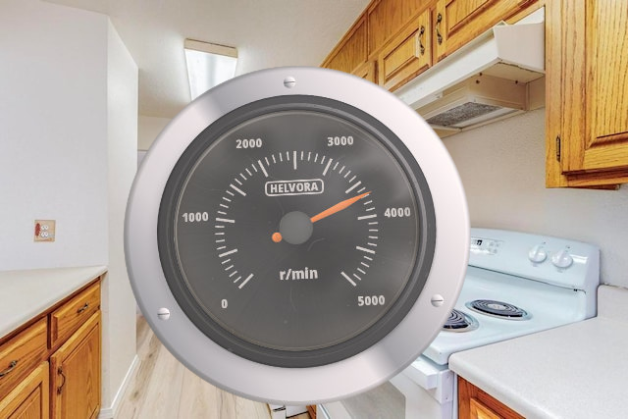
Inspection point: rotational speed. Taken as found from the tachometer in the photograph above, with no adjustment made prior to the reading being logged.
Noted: 3700 rpm
